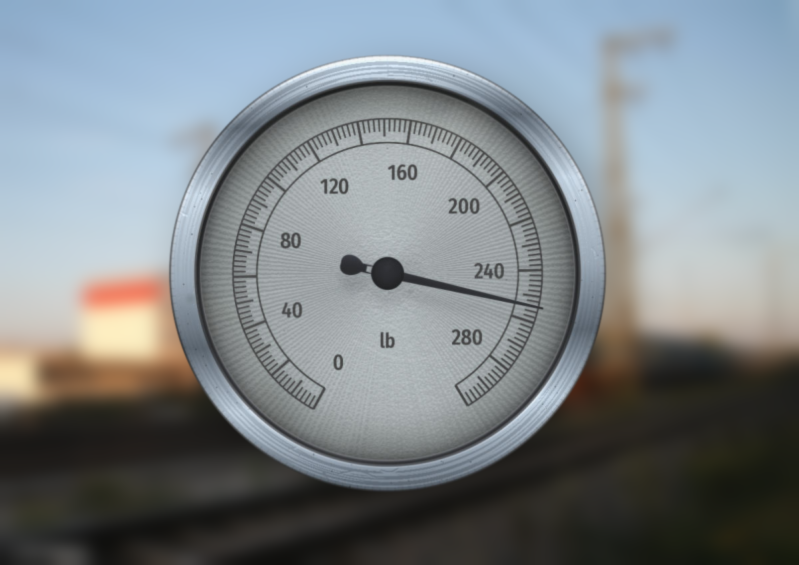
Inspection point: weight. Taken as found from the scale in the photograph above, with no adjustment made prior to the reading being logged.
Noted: 254 lb
